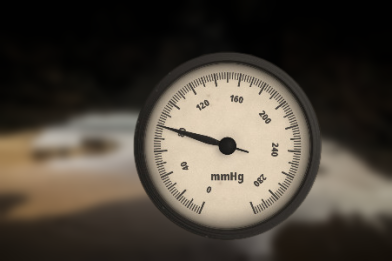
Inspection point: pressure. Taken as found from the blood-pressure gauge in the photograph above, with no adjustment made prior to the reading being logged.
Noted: 80 mmHg
